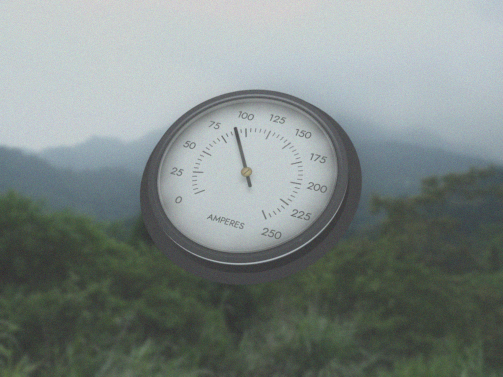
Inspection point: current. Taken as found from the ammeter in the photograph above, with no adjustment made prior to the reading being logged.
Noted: 90 A
